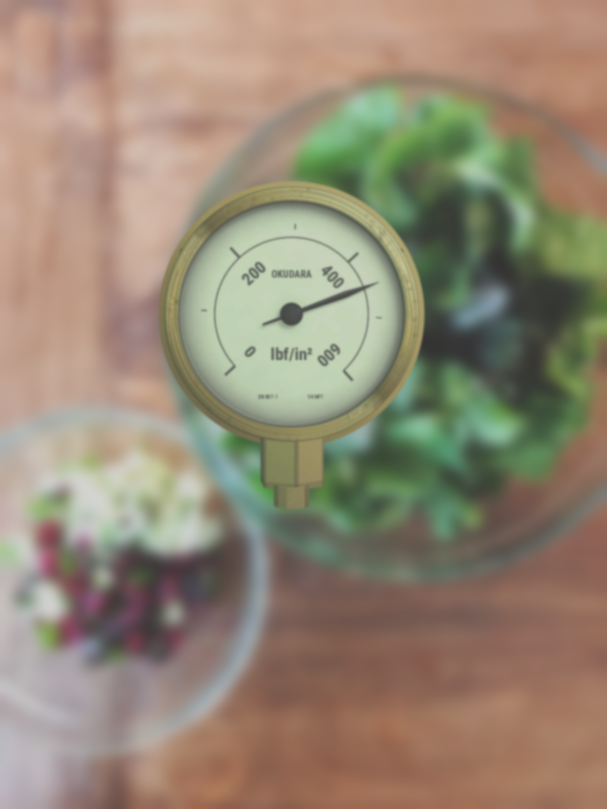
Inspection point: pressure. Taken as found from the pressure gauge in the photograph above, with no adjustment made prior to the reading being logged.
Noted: 450 psi
